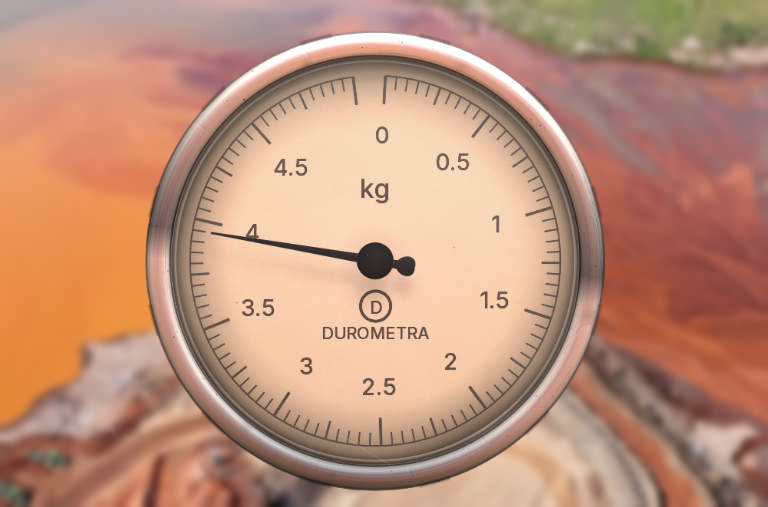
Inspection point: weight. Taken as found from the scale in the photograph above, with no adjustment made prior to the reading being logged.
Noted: 3.95 kg
